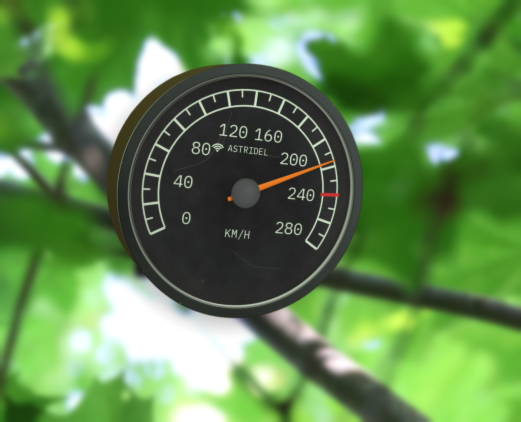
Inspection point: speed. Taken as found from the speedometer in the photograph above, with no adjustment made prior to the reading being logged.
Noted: 215 km/h
